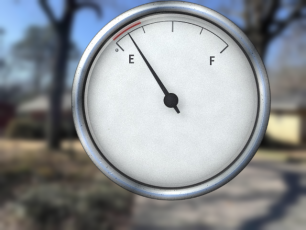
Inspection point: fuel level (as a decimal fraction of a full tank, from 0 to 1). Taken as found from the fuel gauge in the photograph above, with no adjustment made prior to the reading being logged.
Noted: 0.125
